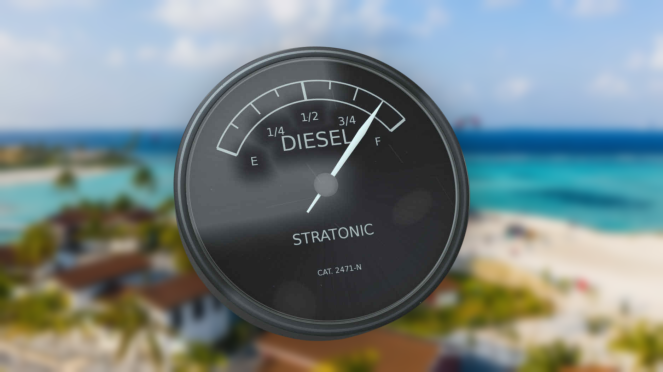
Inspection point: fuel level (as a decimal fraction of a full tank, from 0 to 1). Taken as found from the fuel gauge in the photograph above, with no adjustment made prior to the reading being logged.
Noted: 0.875
